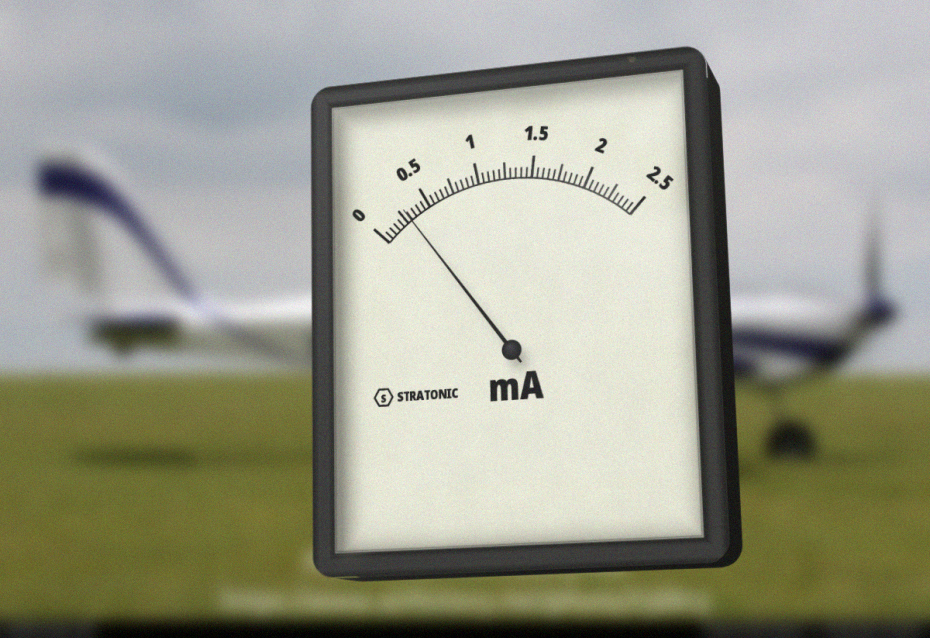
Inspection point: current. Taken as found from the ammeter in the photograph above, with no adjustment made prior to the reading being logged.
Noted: 0.3 mA
